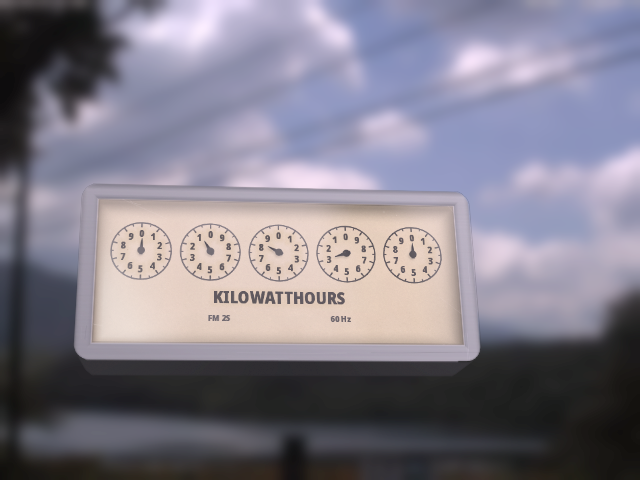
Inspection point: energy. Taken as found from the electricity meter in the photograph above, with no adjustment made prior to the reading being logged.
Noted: 830 kWh
